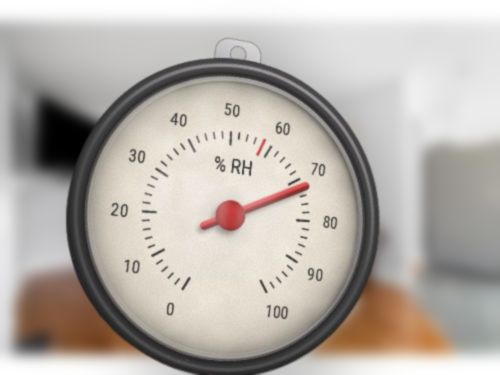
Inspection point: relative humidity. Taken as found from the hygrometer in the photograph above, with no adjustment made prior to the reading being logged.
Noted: 72 %
